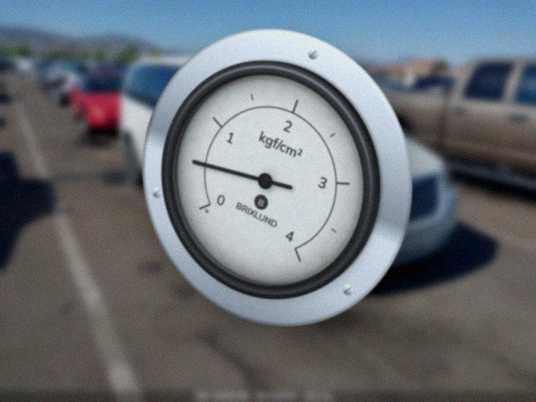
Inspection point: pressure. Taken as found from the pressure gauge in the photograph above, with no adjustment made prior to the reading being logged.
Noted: 0.5 kg/cm²
